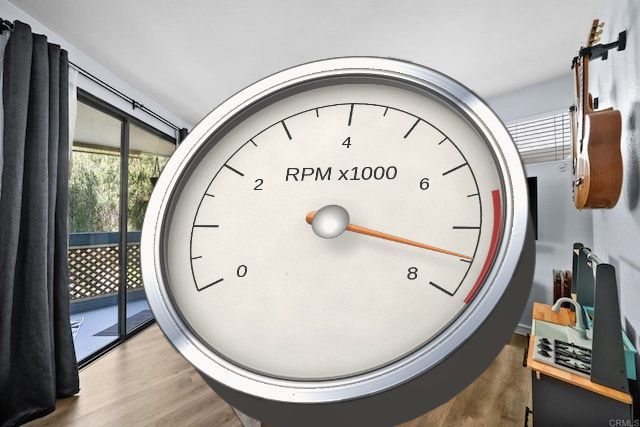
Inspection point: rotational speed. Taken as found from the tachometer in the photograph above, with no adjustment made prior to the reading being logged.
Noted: 7500 rpm
